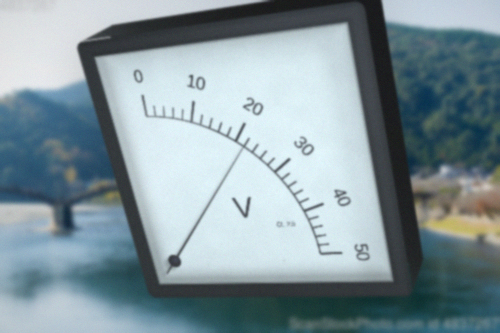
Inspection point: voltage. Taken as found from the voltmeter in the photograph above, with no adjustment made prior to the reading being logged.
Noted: 22 V
